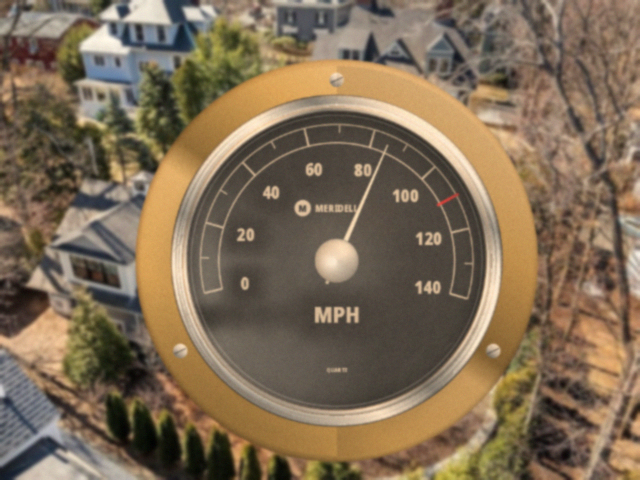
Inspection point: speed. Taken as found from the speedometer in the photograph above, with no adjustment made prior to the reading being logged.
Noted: 85 mph
